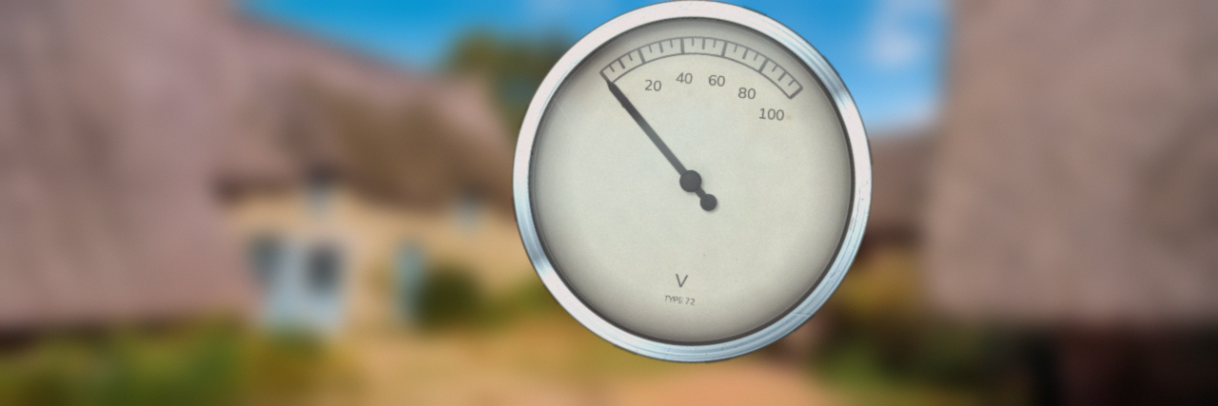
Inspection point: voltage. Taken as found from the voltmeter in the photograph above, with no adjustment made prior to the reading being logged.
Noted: 0 V
